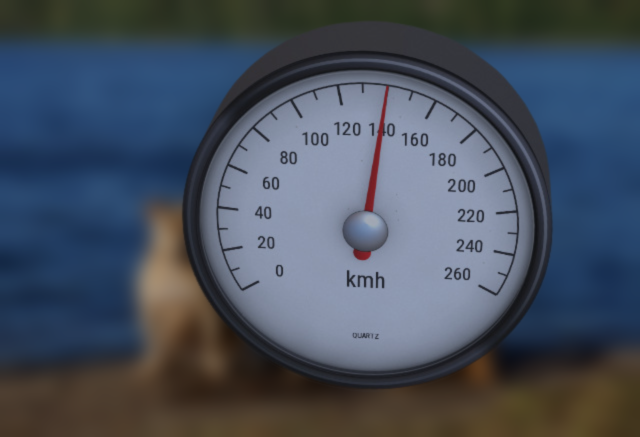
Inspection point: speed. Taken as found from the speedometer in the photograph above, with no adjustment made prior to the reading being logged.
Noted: 140 km/h
